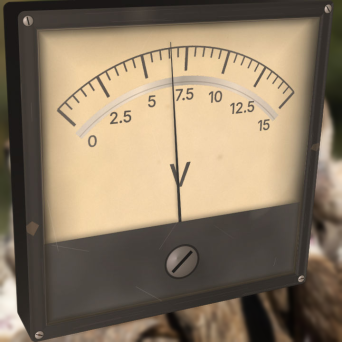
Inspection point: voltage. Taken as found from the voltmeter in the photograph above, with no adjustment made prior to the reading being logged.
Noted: 6.5 V
